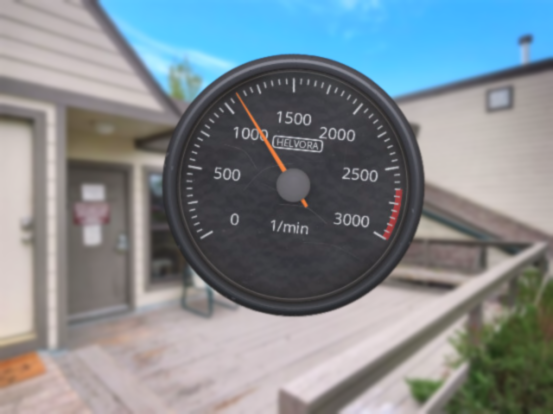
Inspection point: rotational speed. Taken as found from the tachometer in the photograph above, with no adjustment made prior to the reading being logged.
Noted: 1100 rpm
